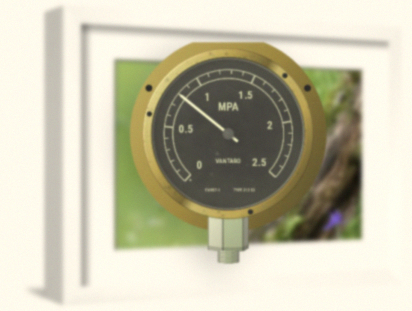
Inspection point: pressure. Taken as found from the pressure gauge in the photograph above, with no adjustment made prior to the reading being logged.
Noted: 0.8 MPa
